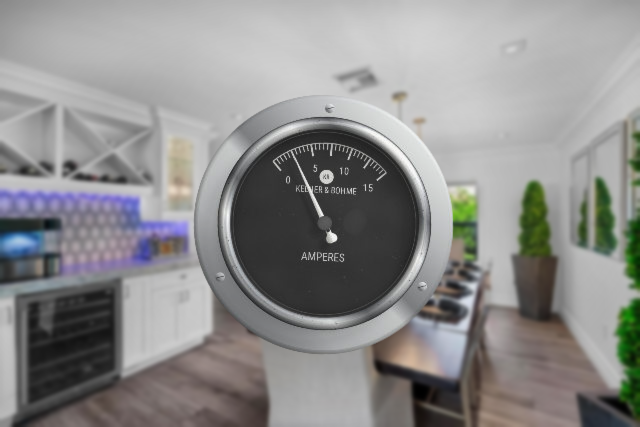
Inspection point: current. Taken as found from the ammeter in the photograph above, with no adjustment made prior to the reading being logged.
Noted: 2.5 A
